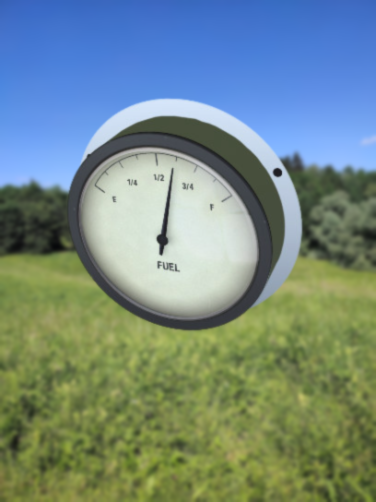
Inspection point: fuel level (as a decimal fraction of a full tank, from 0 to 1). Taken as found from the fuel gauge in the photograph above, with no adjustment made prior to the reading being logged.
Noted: 0.625
